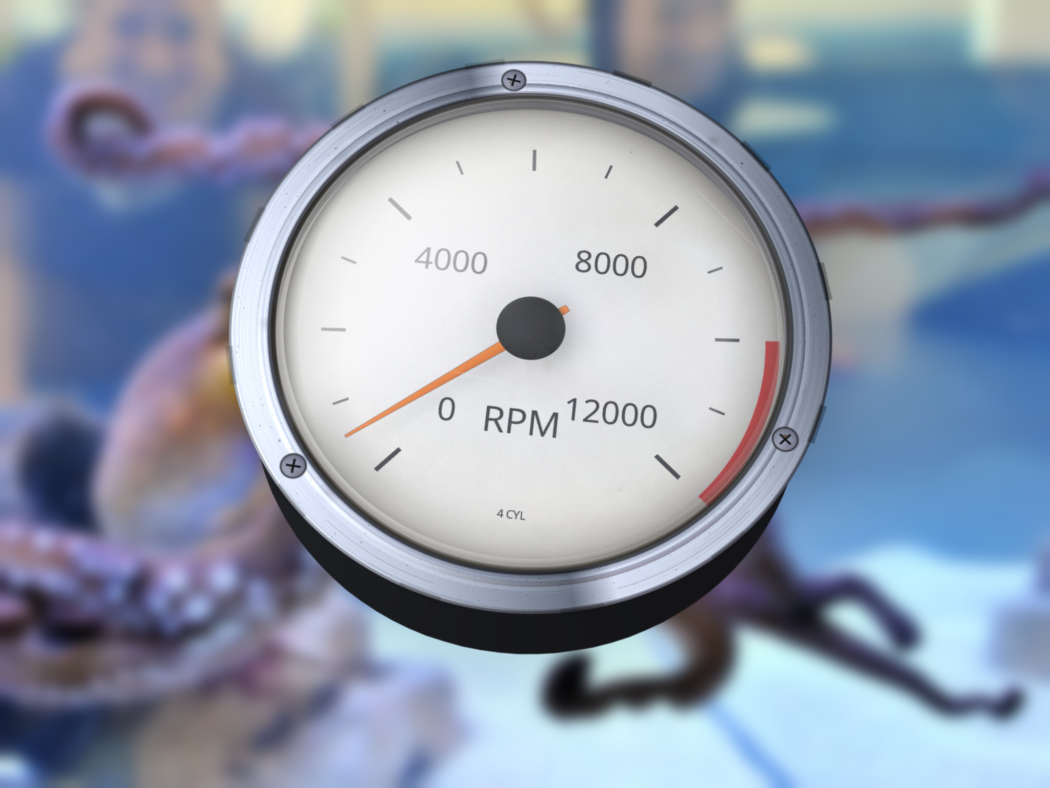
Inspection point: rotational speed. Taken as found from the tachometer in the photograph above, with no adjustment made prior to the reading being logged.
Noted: 500 rpm
